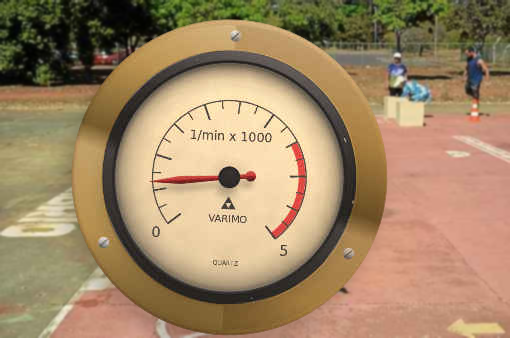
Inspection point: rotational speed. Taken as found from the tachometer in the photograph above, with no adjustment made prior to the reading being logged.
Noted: 625 rpm
